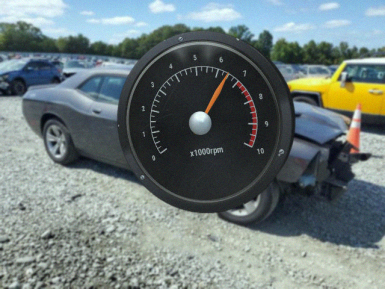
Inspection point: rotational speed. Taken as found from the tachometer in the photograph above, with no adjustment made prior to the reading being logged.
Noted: 6500 rpm
